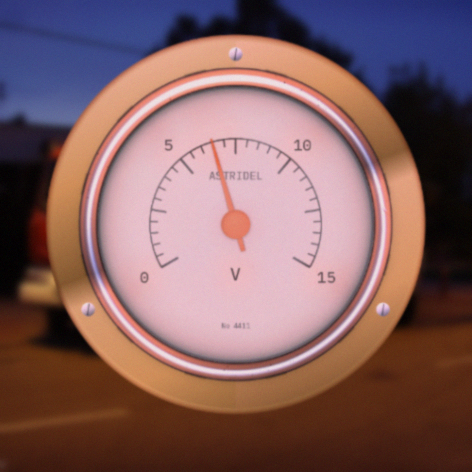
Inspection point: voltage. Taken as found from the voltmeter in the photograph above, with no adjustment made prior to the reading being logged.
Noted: 6.5 V
